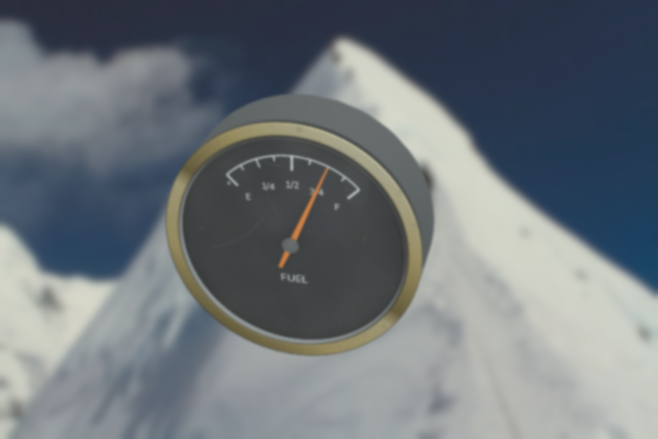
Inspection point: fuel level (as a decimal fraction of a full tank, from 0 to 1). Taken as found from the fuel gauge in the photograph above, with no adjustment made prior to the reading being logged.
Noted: 0.75
